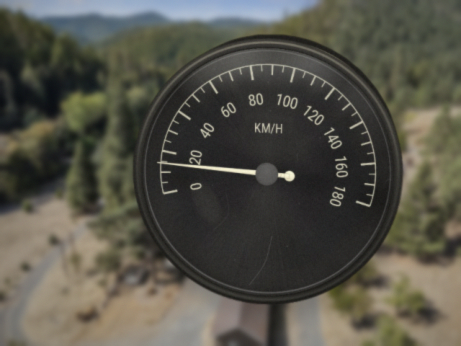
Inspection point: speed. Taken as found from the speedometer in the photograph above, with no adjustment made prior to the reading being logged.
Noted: 15 km/h
